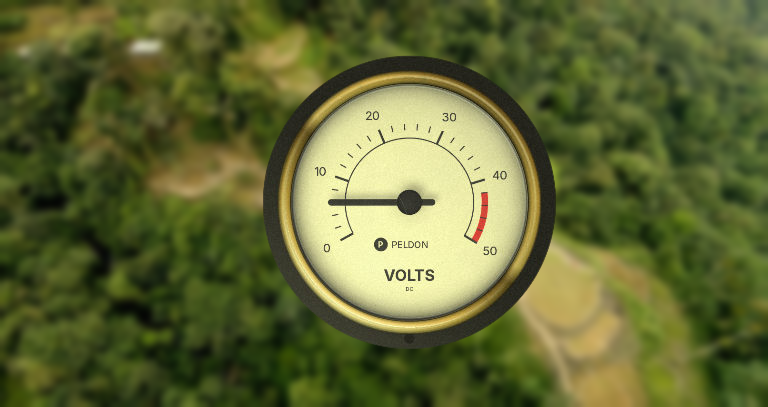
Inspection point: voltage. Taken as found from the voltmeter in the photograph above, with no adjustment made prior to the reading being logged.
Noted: 6 V
